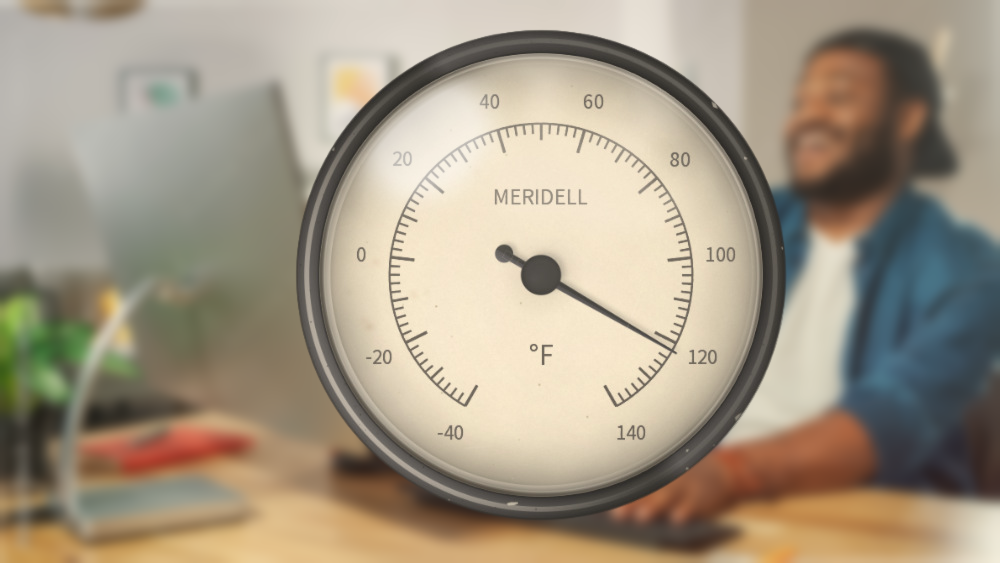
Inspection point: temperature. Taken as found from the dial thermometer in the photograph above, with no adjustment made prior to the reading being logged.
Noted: 122 °F
